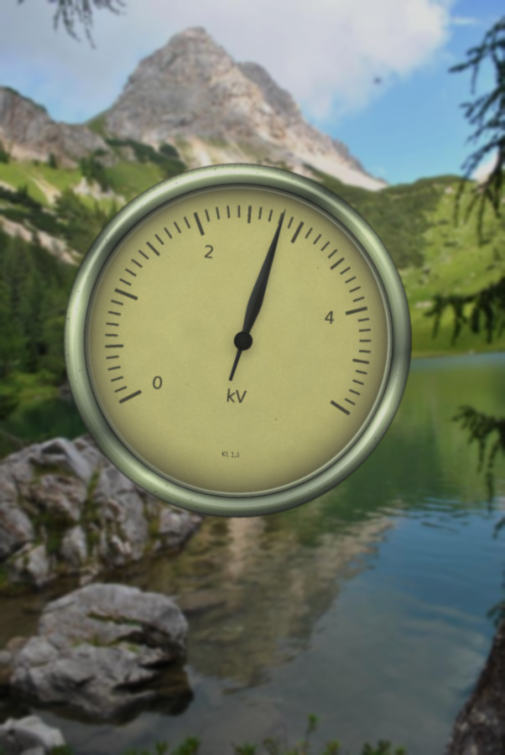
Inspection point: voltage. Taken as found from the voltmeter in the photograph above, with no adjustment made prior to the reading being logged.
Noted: 2.8 kV
